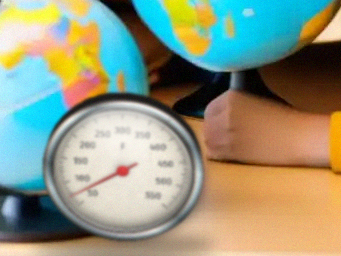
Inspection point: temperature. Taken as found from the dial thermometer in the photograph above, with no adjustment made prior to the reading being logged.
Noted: 75 °F
